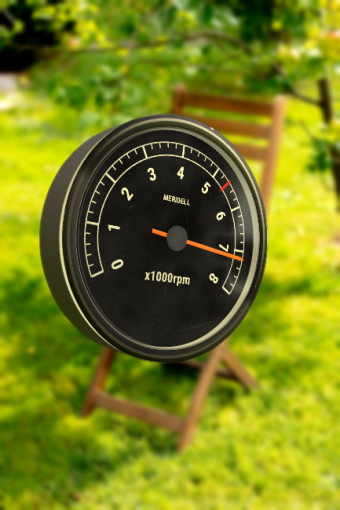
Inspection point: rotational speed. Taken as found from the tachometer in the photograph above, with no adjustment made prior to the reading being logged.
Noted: 7200 rpm
